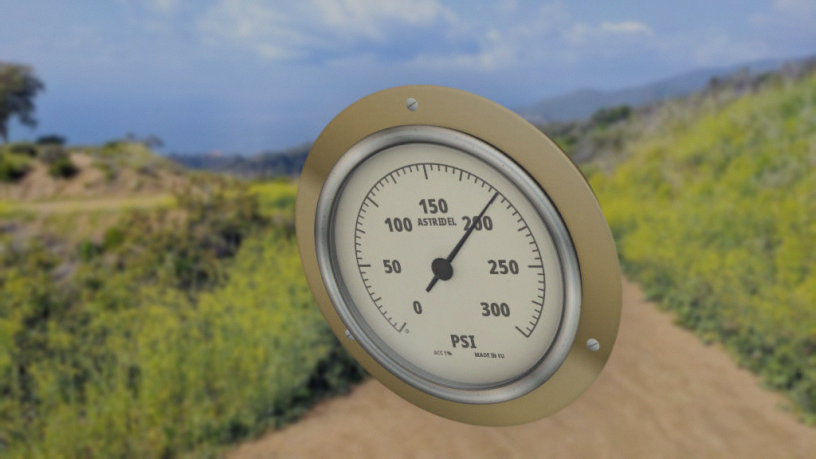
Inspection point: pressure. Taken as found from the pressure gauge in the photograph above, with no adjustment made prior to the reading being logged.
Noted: 200 psi
